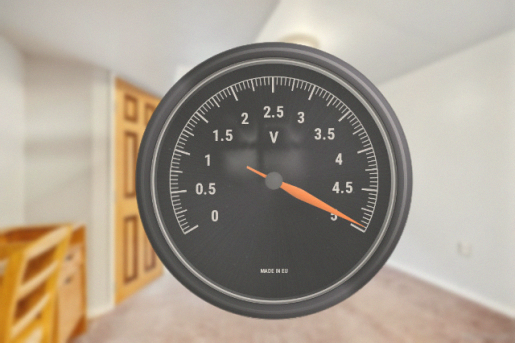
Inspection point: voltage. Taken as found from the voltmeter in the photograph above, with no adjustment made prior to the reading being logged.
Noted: 4.95 V
